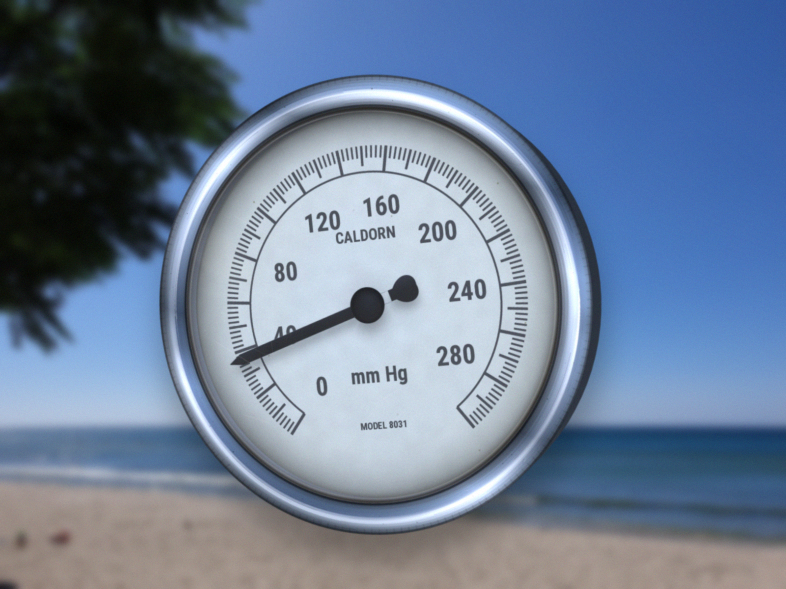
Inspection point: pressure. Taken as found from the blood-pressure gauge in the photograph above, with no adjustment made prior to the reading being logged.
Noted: 36 mmHg
